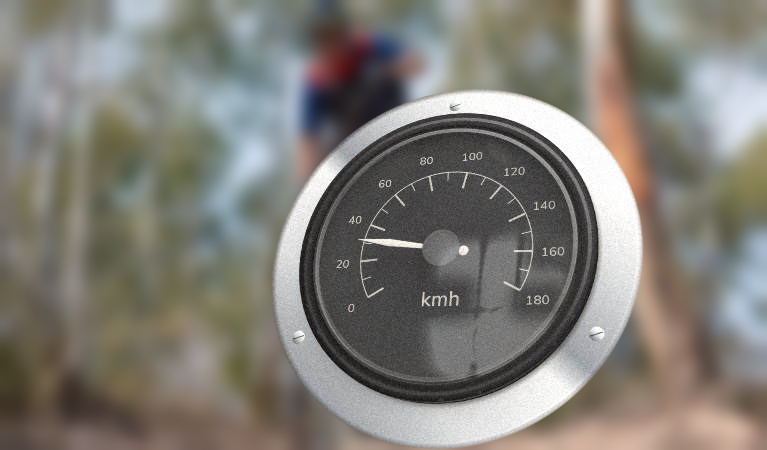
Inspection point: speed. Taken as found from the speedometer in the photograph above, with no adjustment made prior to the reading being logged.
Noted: 30 km/h
